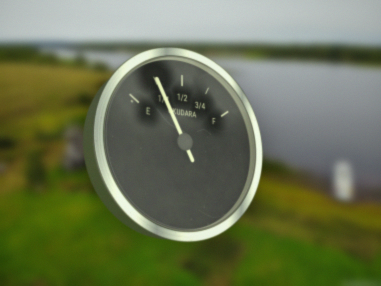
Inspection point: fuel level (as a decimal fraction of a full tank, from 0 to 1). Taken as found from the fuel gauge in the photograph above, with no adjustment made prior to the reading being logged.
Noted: 0.25
